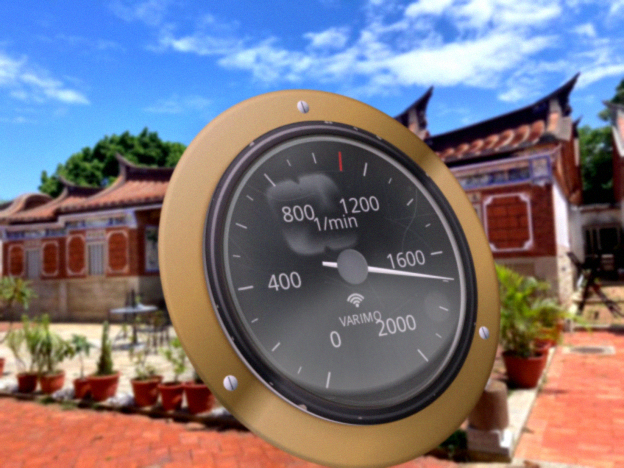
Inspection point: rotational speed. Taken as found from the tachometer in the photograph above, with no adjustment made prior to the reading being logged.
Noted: 1700 rpm
